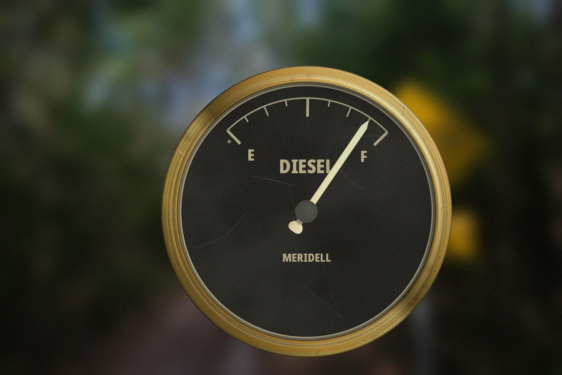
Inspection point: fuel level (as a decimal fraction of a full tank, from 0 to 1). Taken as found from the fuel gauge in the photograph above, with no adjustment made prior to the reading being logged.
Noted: 0.875
